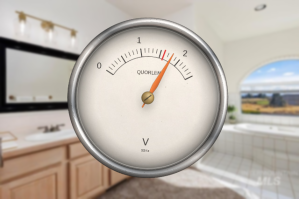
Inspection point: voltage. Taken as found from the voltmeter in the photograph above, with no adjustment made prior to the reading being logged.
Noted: 1.8 V
